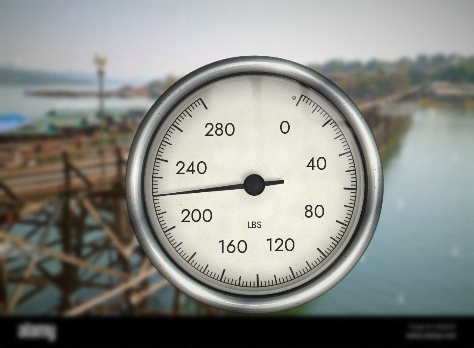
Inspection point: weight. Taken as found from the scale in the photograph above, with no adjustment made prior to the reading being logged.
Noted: 220 lb
